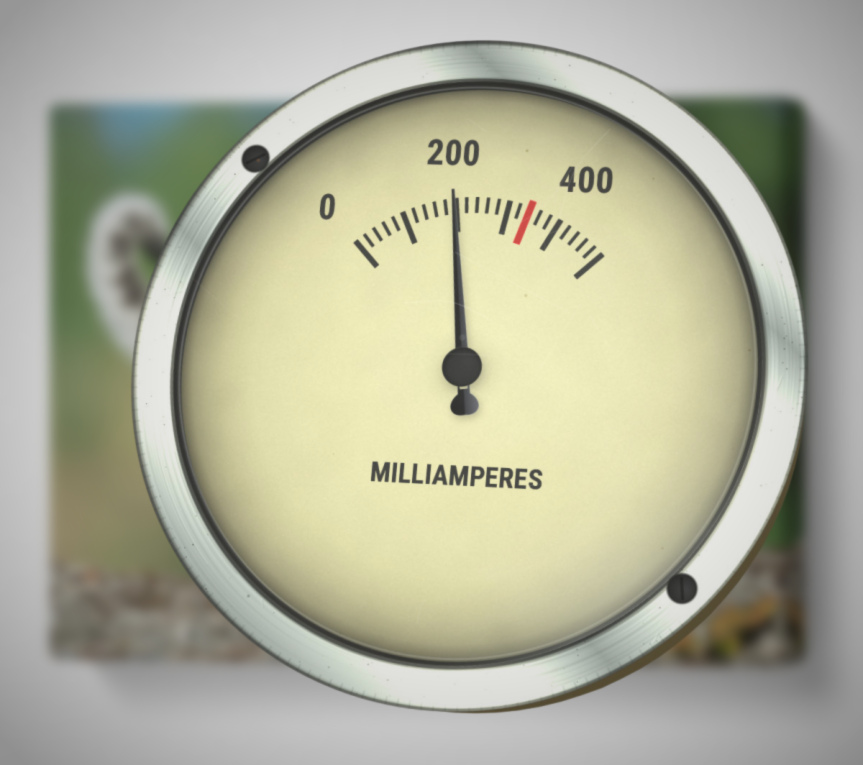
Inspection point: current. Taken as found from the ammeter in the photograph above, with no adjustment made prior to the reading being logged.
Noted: 200 mA
